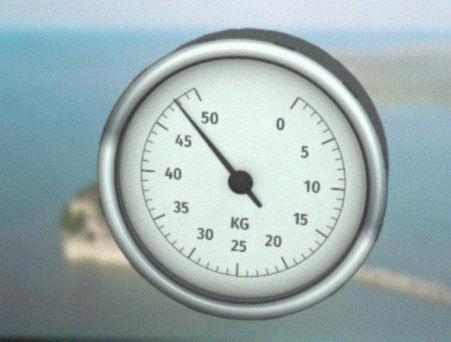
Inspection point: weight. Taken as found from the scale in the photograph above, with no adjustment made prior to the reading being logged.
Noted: 48 kg
